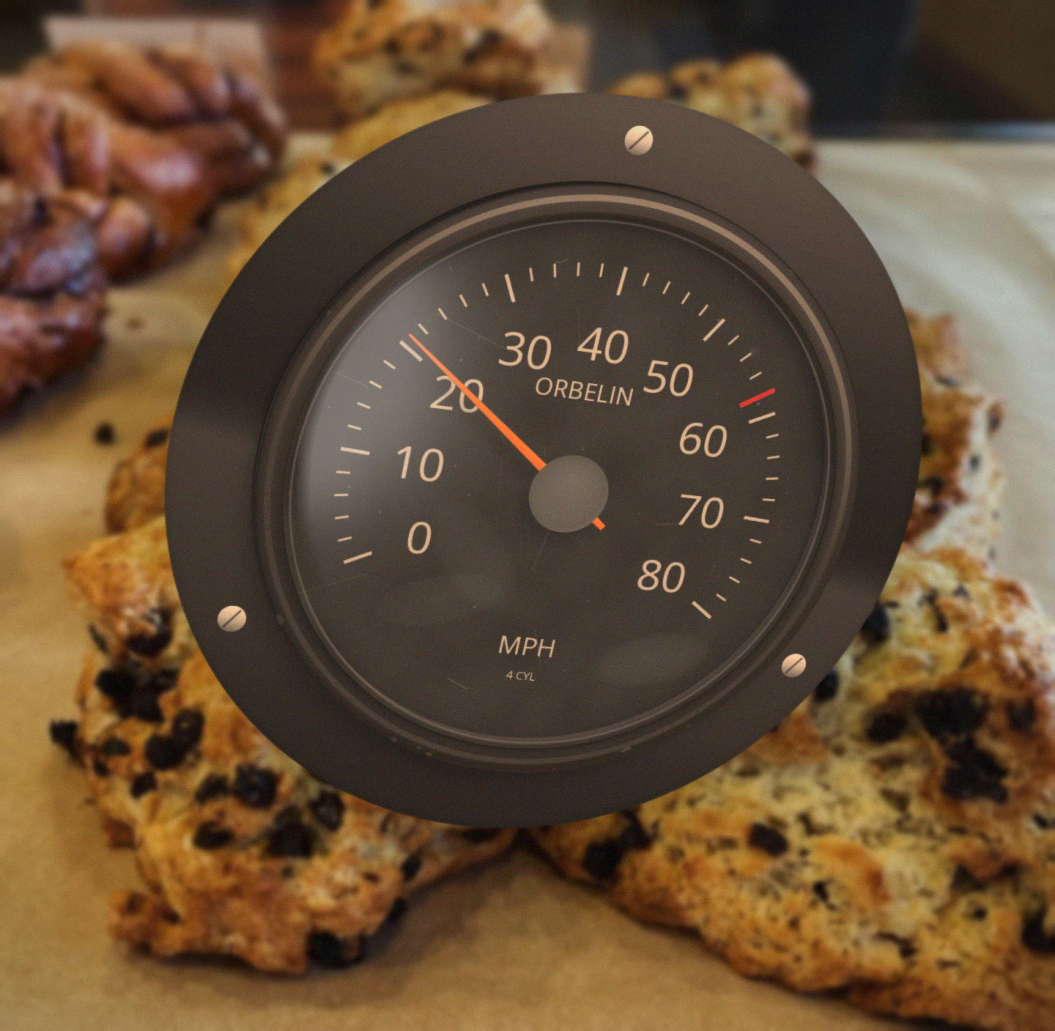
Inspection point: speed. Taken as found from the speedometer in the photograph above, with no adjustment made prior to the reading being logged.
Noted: 21 mph
